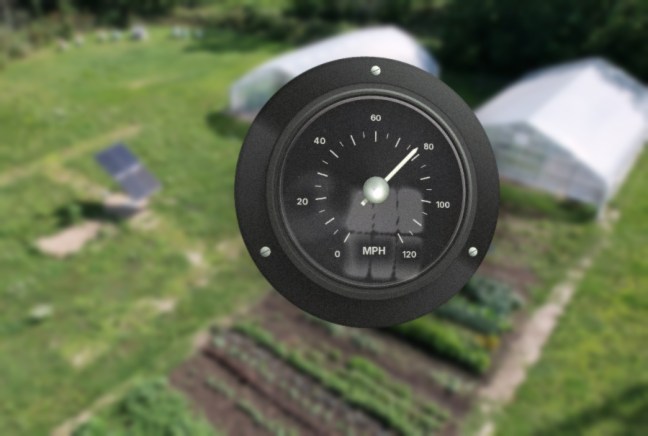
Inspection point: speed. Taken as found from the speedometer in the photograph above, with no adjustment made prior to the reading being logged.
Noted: 77.5 mph
